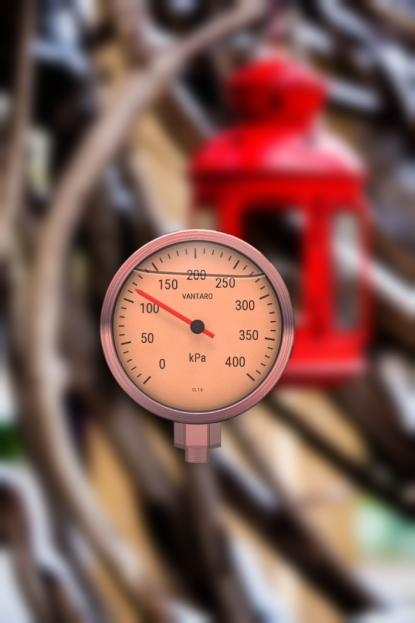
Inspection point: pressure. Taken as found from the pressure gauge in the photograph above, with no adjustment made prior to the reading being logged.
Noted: 115 kPa
